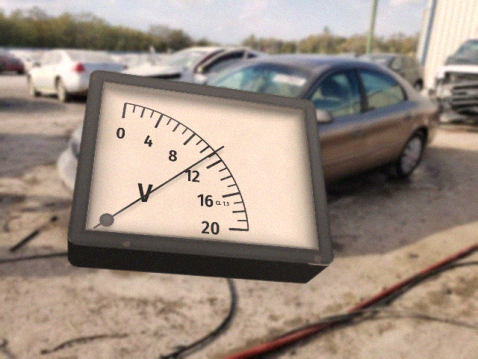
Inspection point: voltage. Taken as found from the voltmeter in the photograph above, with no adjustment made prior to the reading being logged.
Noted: 11 V
